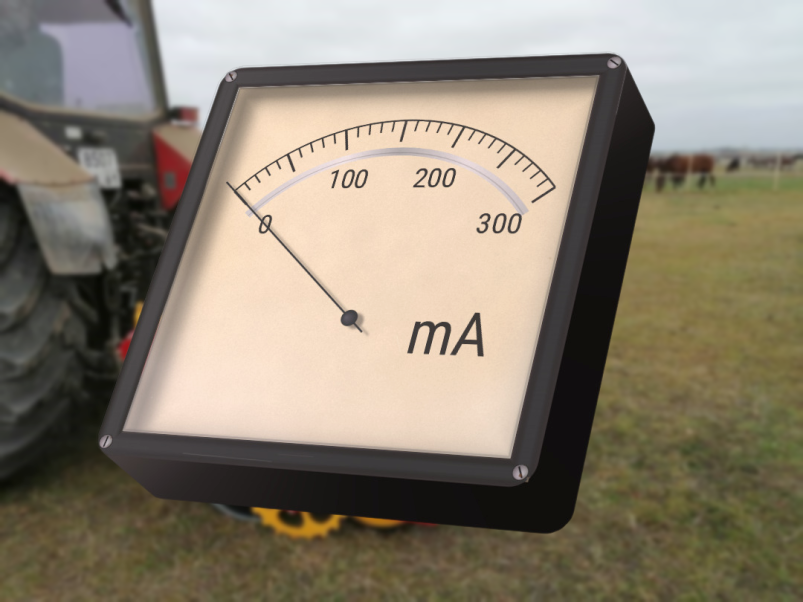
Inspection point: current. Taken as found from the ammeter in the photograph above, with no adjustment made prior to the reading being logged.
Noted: 0 mA
